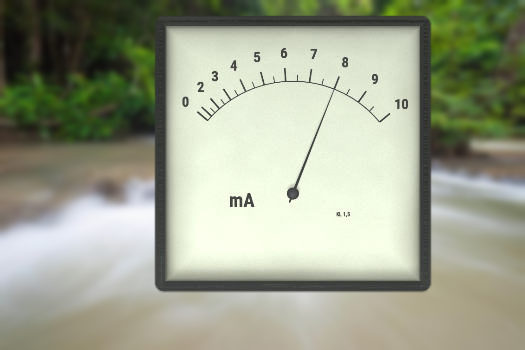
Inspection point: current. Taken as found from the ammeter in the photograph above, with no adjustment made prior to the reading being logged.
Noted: 8 mA
